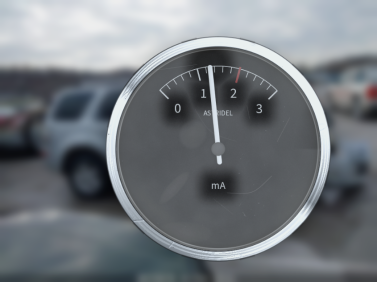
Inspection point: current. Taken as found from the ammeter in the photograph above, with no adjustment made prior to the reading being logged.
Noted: 1.3 mA
